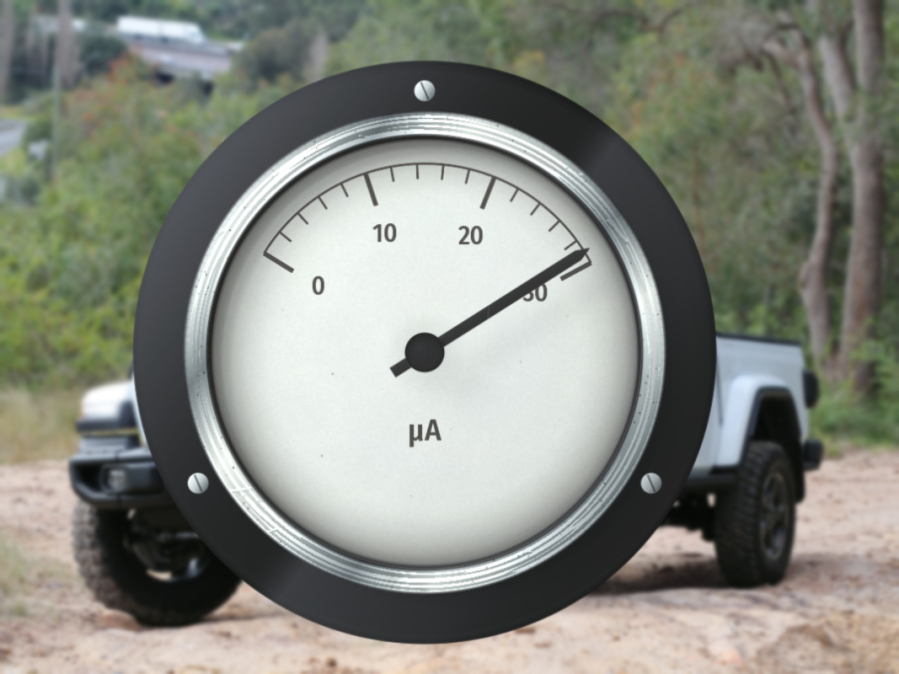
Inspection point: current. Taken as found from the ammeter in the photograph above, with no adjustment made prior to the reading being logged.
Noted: 29 µA
